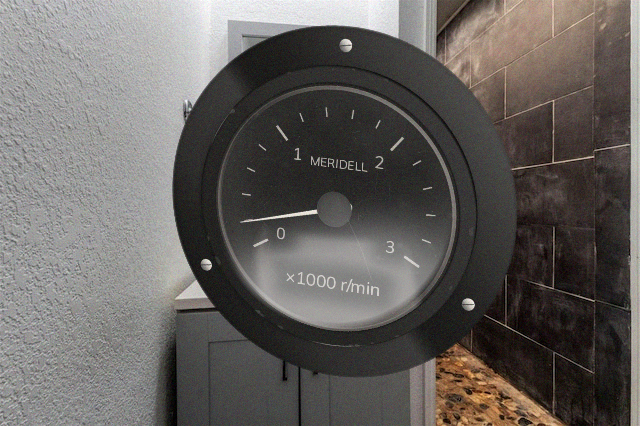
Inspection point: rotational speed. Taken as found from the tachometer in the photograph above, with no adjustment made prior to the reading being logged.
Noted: 200 rpm
